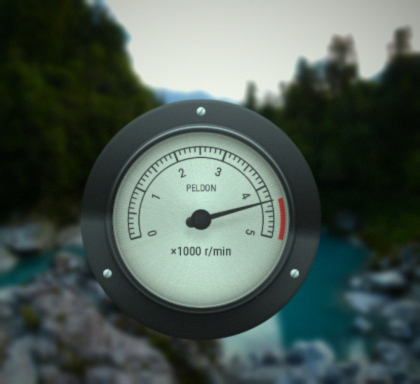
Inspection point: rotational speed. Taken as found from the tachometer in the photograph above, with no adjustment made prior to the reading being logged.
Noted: 4300 rpm
